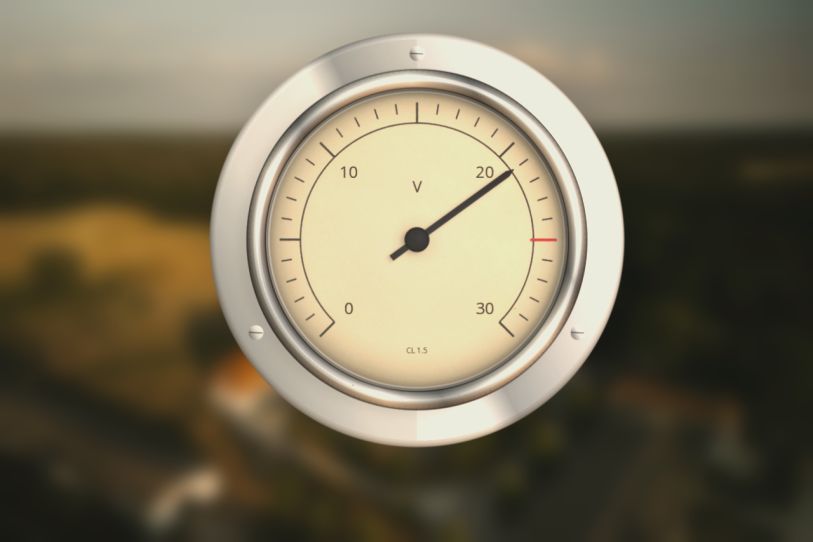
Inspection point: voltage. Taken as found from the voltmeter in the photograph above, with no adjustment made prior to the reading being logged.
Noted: 21 V
